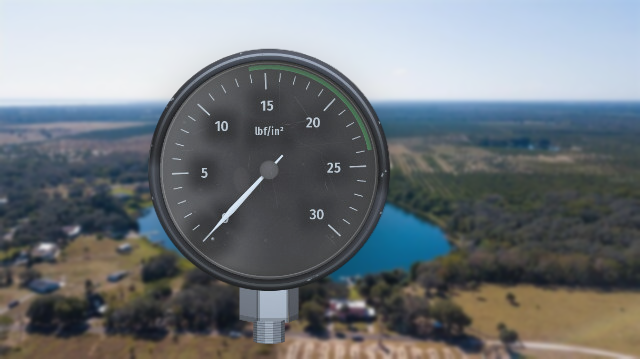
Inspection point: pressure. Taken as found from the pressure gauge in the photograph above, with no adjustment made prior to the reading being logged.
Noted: 0 psi
